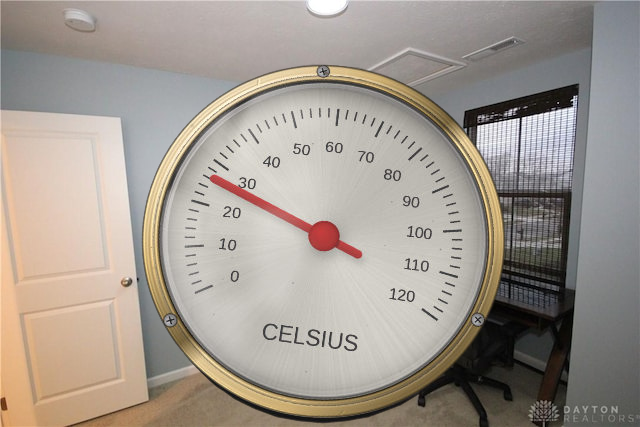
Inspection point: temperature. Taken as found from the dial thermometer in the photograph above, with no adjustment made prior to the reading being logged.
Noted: 26 °C
